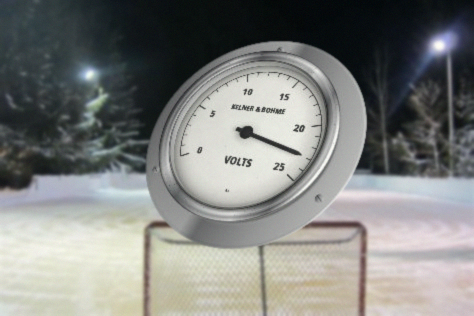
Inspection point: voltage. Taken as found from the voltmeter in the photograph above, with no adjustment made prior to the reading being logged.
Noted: 23 V
